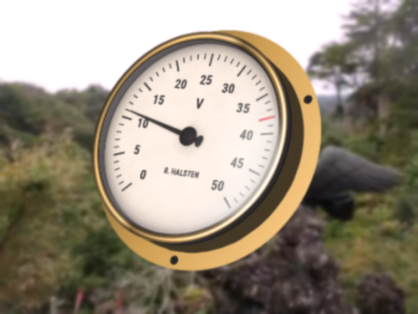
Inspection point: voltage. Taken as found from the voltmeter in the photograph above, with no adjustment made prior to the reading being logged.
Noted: 11 V
